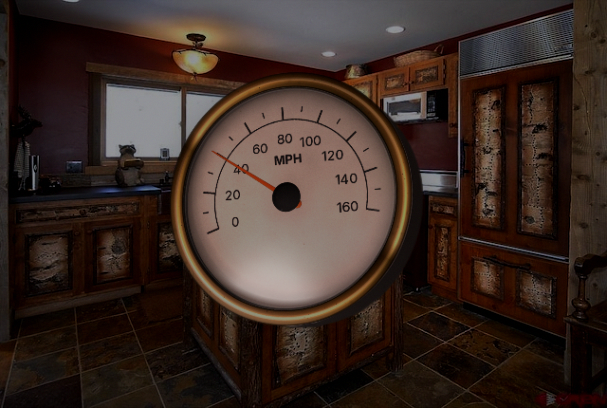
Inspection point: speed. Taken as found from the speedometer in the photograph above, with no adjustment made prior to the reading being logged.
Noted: 40 mph
